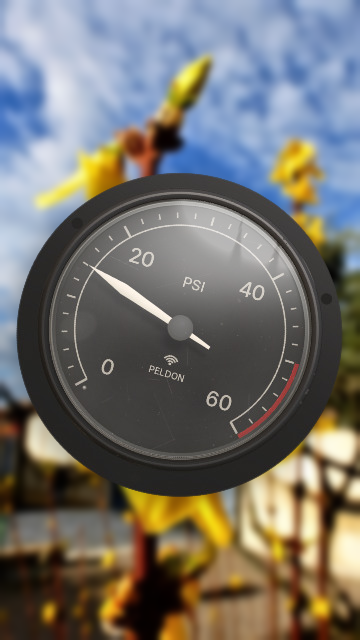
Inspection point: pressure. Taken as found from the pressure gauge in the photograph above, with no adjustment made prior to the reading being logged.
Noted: 14 psi
